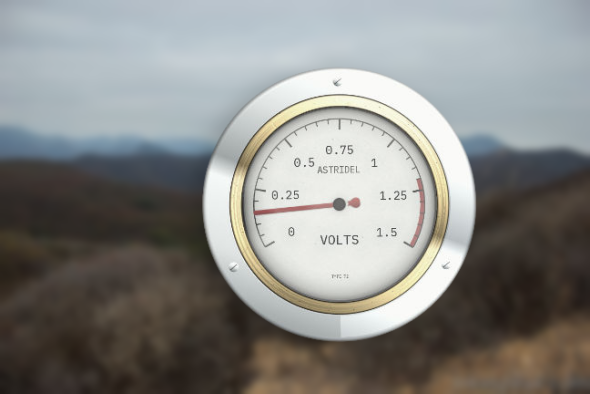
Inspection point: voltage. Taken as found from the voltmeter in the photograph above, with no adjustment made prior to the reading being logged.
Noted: 0.15 V
